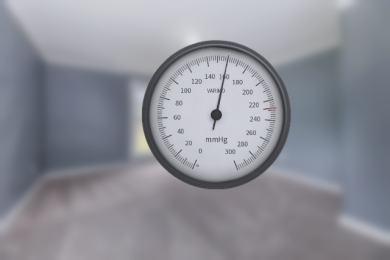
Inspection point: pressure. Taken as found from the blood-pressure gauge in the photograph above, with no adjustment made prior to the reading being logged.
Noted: 160 mmHg
